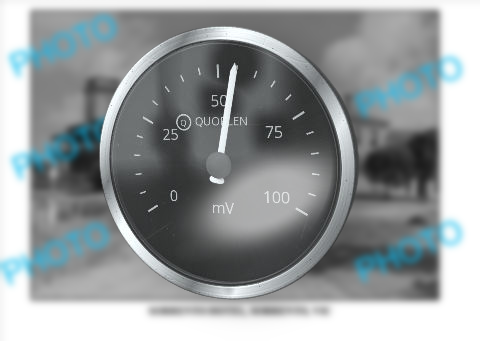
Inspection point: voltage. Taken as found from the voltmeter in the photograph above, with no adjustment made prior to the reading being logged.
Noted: 55 mV
